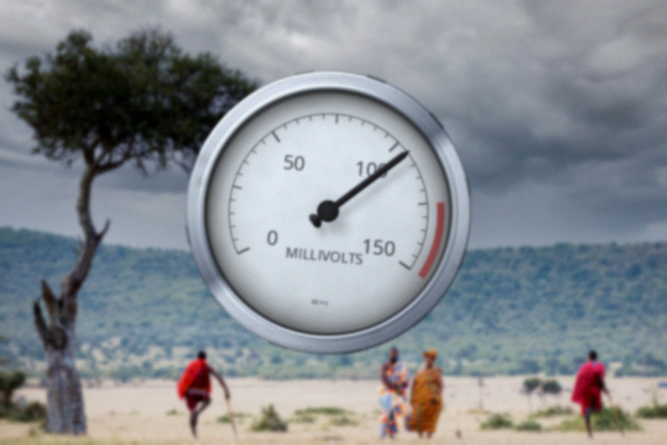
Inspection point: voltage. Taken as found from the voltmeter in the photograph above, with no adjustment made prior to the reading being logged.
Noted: 105 mV
